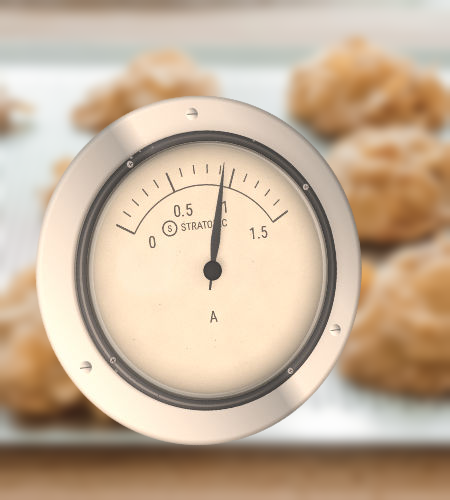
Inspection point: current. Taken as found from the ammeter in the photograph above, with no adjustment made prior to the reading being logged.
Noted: 0.9 A
